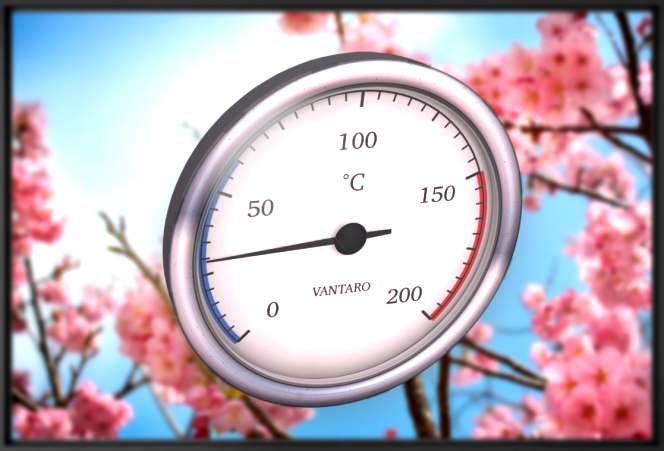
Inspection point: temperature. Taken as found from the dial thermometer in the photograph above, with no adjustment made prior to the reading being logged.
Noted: 30 °C
